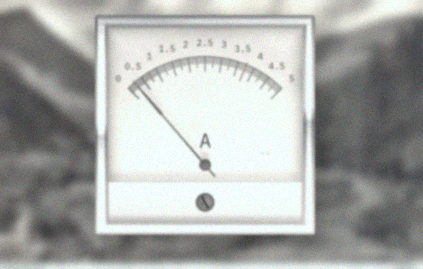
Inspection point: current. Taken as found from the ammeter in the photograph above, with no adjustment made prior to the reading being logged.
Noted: 0.25 A
